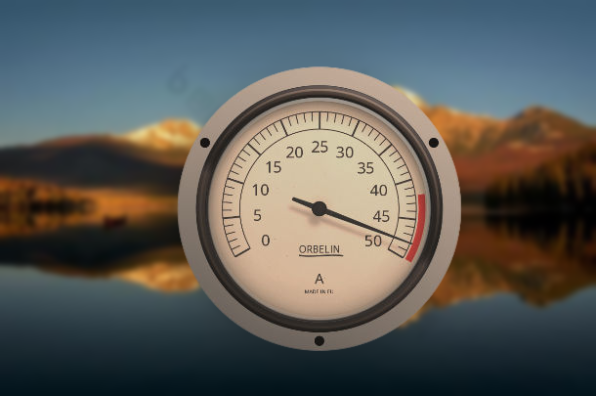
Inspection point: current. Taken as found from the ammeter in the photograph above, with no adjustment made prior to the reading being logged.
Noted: 48 A
